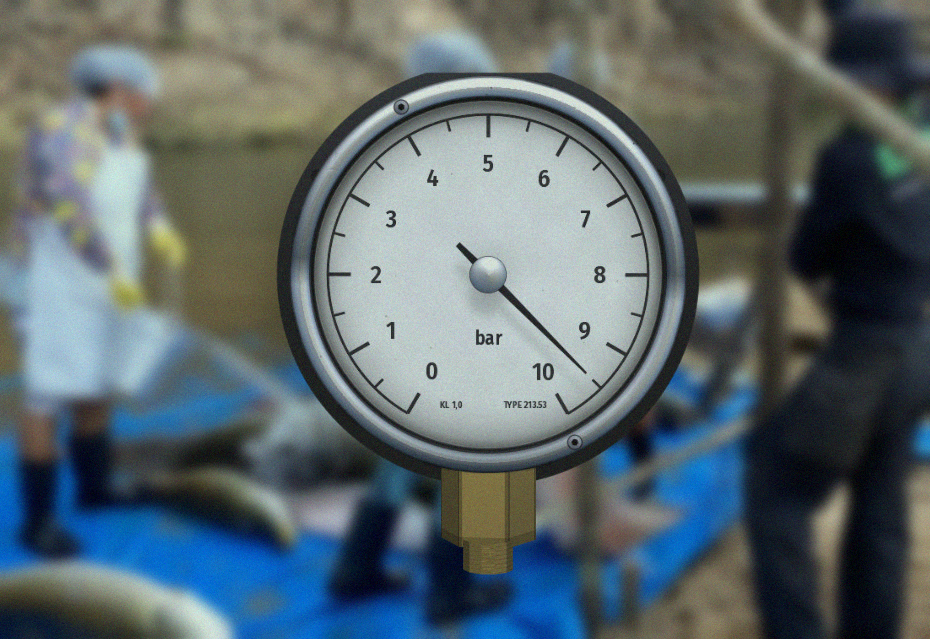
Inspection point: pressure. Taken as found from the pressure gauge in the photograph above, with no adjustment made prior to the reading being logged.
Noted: 9.5 bar
